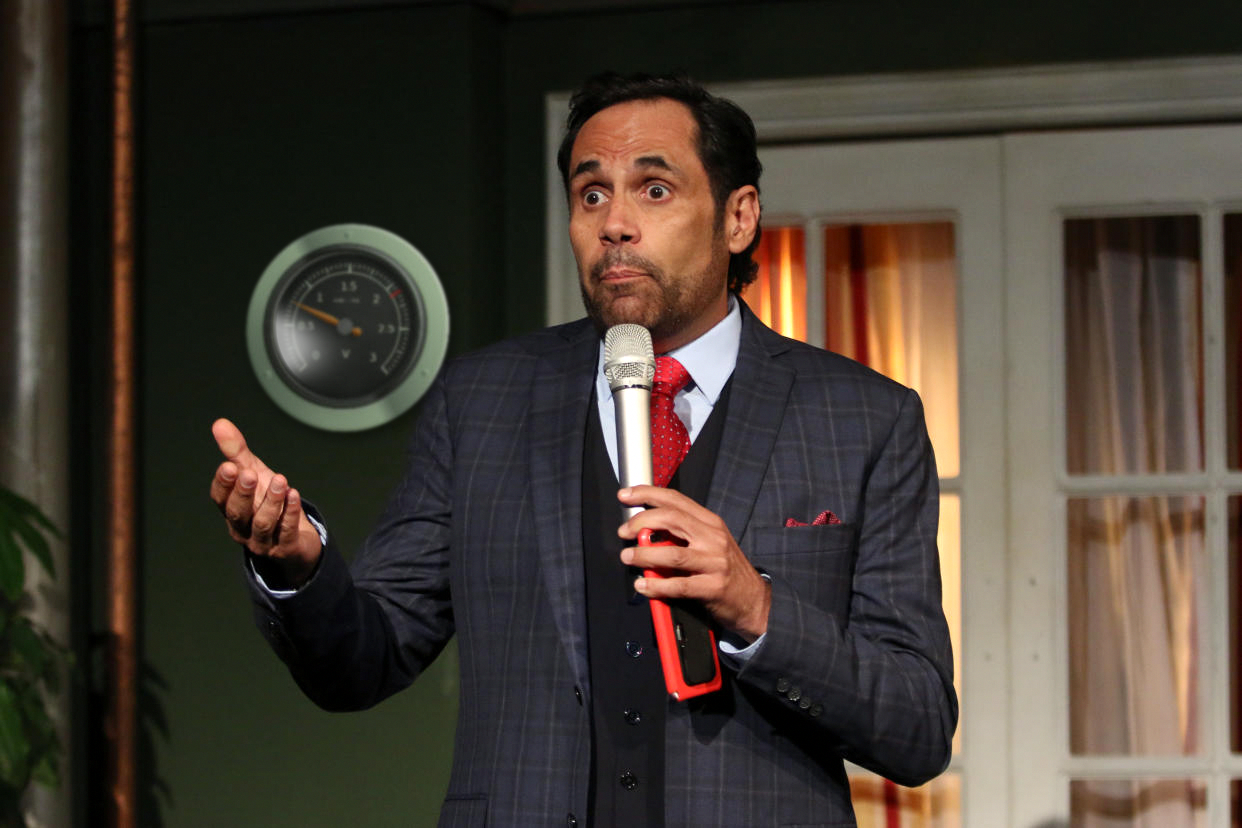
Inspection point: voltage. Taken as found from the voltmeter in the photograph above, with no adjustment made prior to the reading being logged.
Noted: 0.75 V
